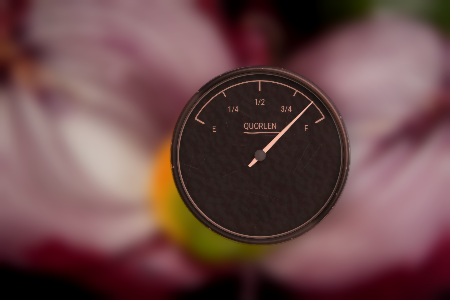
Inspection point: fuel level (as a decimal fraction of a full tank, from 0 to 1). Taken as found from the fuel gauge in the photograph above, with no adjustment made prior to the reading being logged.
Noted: 0.875
